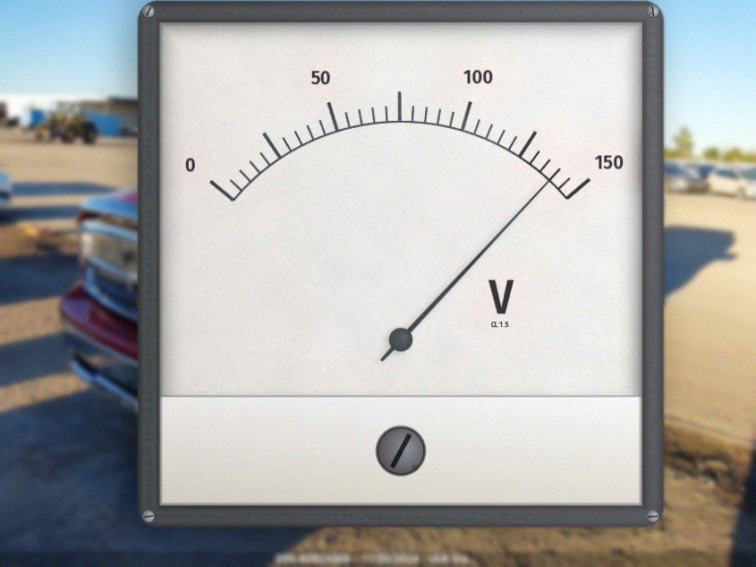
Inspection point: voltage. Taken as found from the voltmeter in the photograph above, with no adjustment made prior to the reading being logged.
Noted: 140 V
